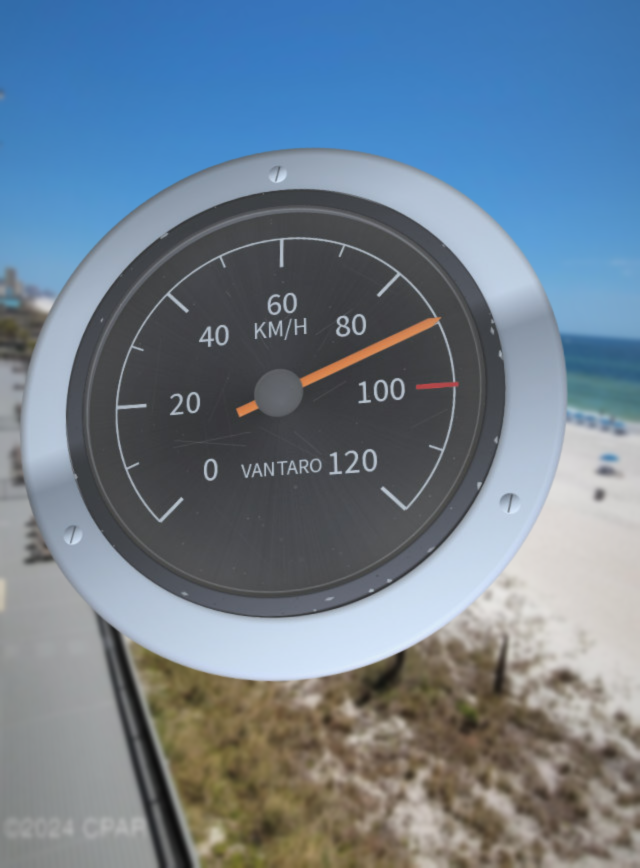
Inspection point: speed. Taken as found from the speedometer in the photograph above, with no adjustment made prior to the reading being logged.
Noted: 90 km/h
